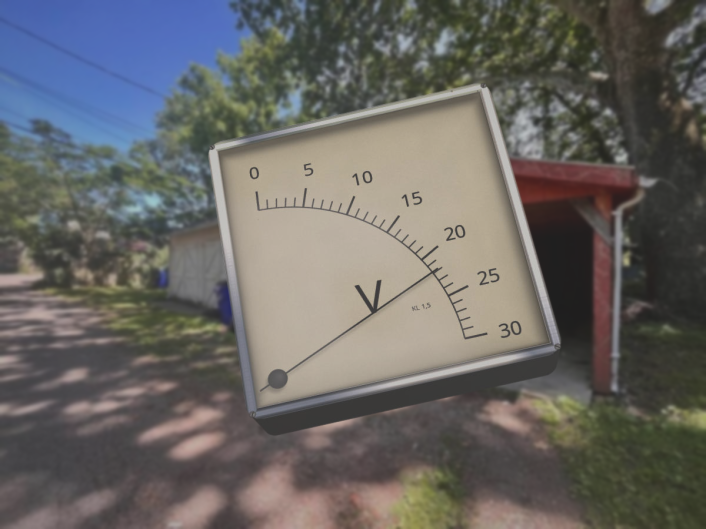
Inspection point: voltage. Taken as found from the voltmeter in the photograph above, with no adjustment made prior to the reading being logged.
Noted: 22 V
